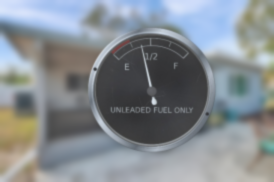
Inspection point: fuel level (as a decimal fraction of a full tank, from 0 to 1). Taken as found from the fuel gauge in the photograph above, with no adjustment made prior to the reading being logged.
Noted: 0.375
